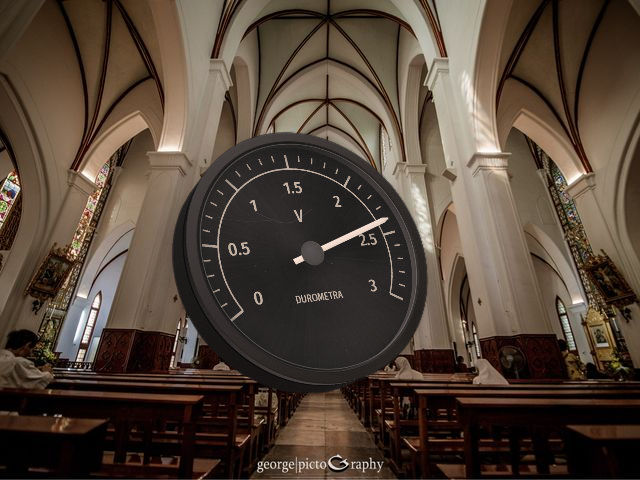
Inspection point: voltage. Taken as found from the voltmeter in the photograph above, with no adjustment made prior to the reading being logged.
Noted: 2.4 V
